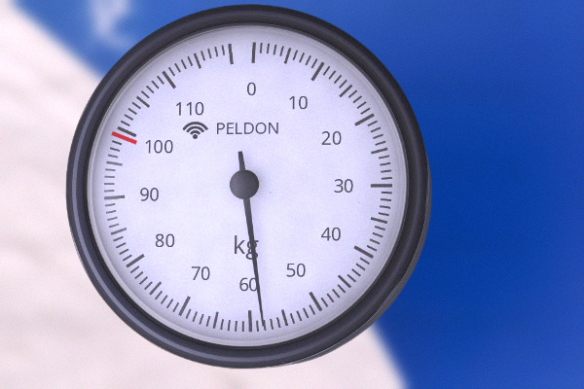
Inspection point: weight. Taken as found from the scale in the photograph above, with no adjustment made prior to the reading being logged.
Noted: 58 kg
